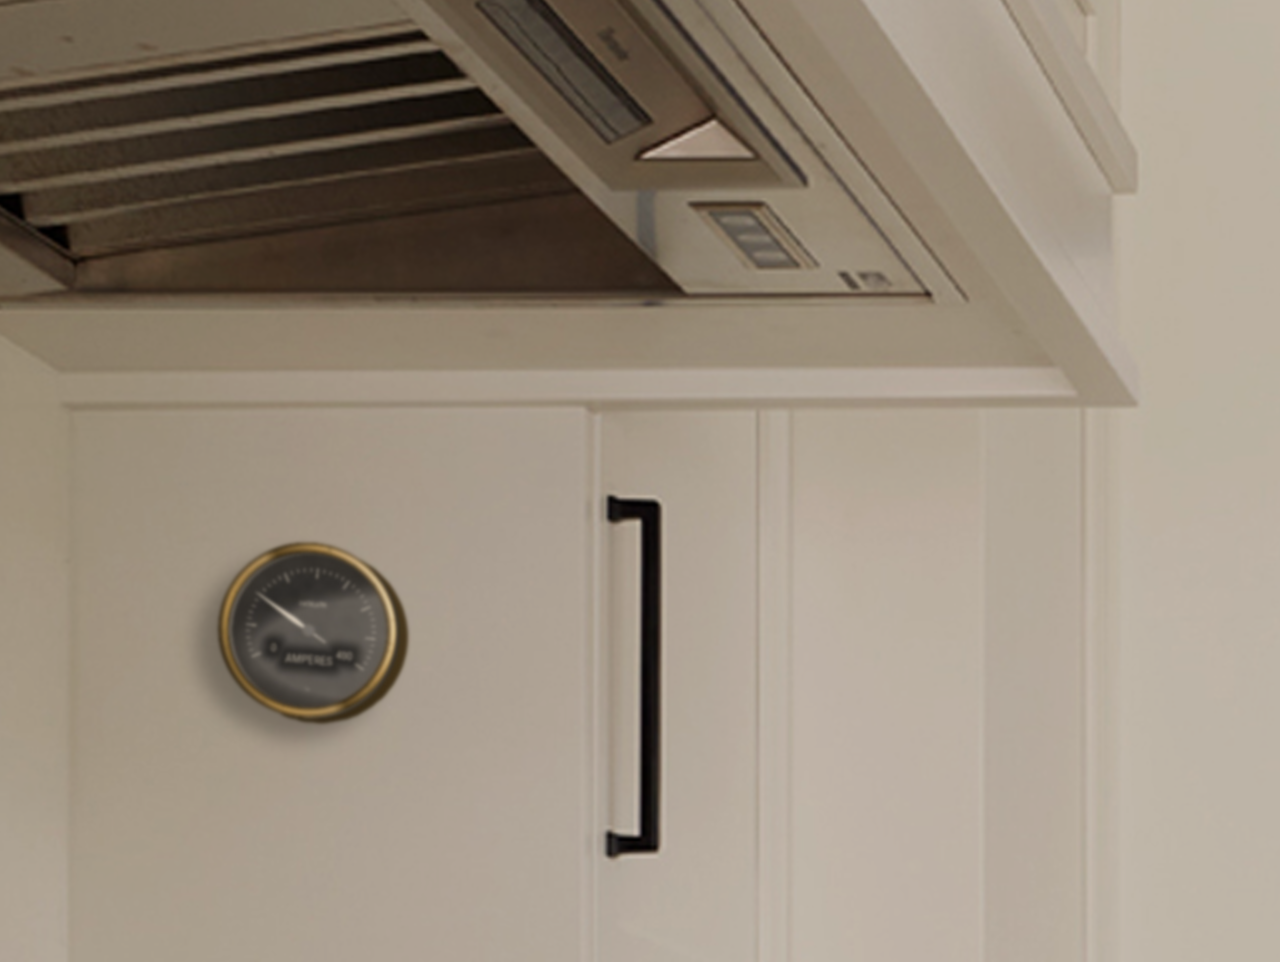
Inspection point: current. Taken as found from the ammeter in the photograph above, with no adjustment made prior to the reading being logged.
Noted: 100 A
